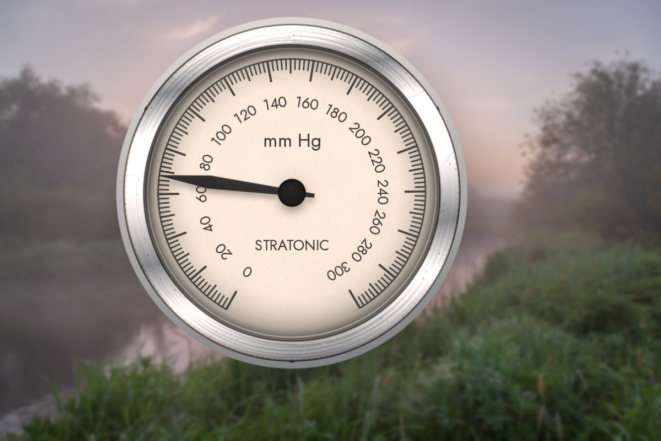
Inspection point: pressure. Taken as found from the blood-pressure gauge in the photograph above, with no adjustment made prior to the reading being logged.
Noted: 68 mmHg
